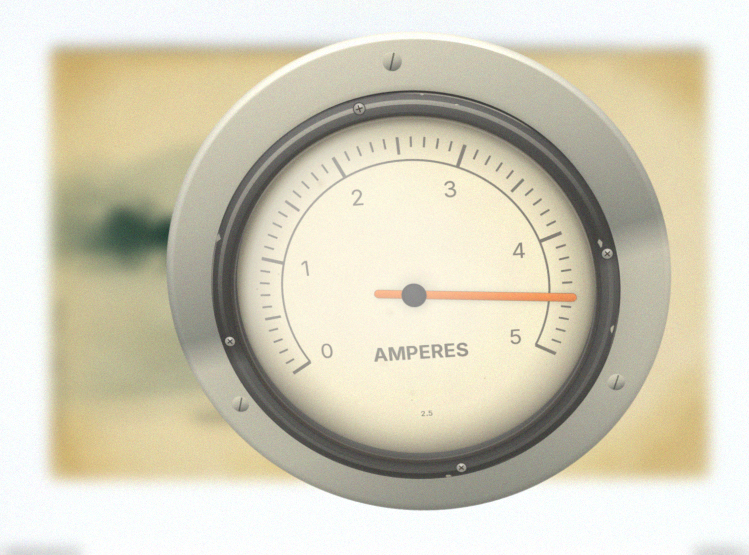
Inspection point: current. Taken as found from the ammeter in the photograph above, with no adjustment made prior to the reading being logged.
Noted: 4.5 A
